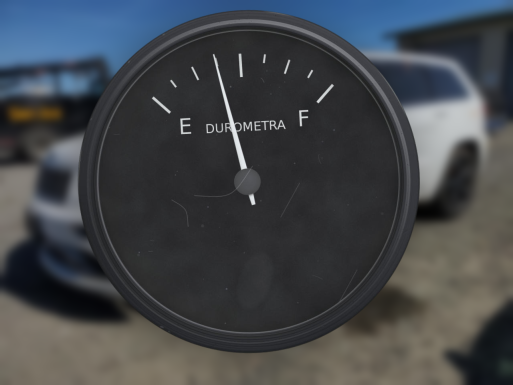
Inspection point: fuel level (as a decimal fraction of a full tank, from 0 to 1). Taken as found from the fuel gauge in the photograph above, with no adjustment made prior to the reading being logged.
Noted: 0.375
